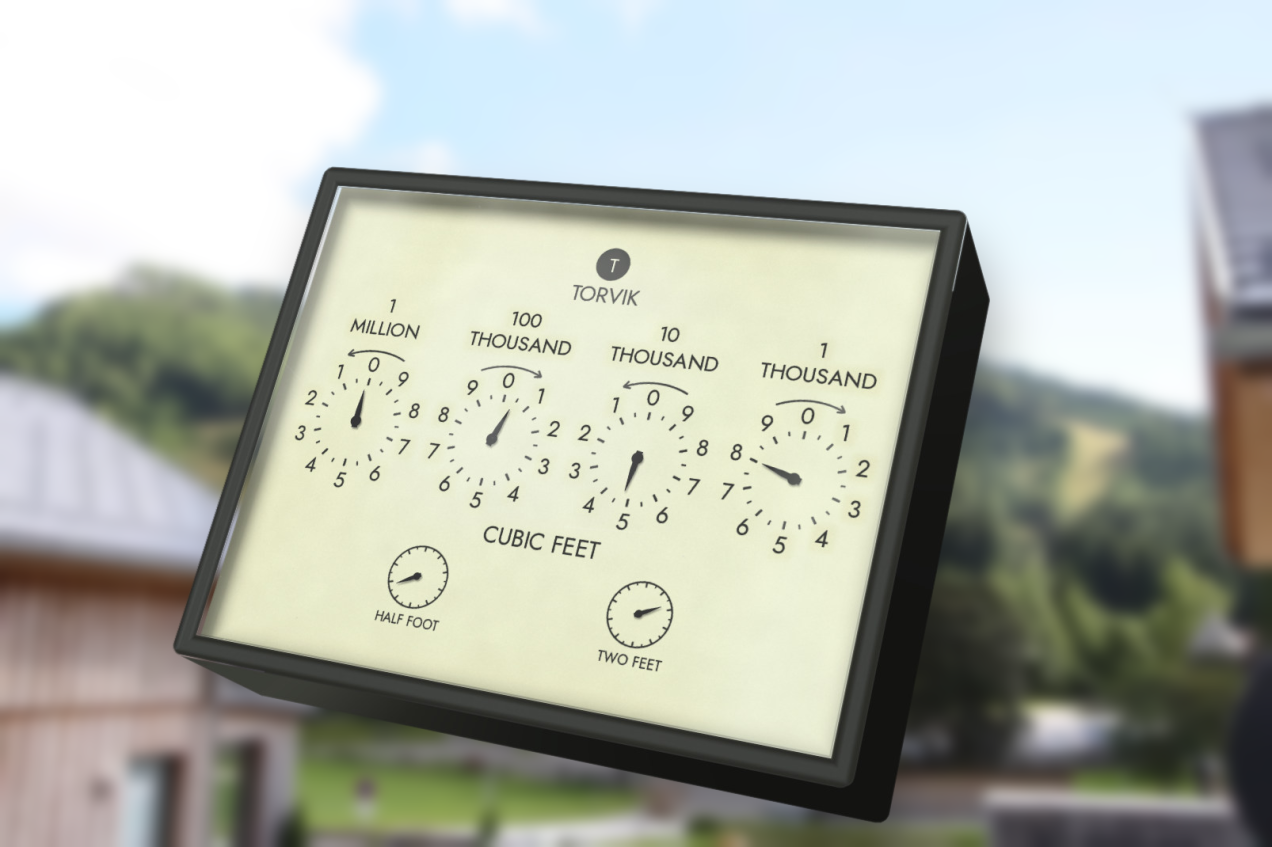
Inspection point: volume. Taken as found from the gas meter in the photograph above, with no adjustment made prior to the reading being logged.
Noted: 4800 ft³
